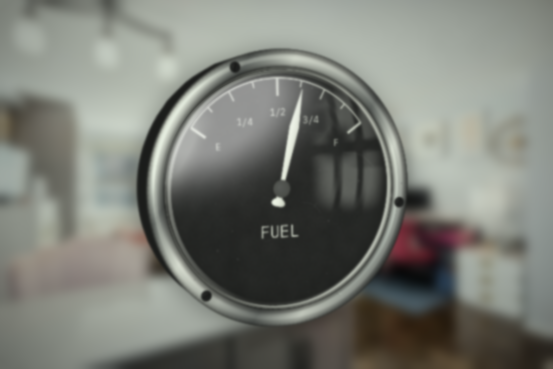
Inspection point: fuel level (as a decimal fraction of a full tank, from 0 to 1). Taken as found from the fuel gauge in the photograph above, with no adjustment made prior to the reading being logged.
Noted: 0.625
